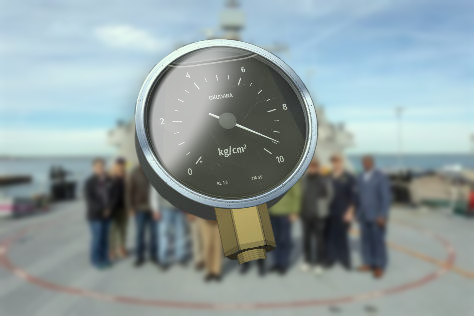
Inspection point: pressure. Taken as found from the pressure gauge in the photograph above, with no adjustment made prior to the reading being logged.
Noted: 9.5 kg/cm²
